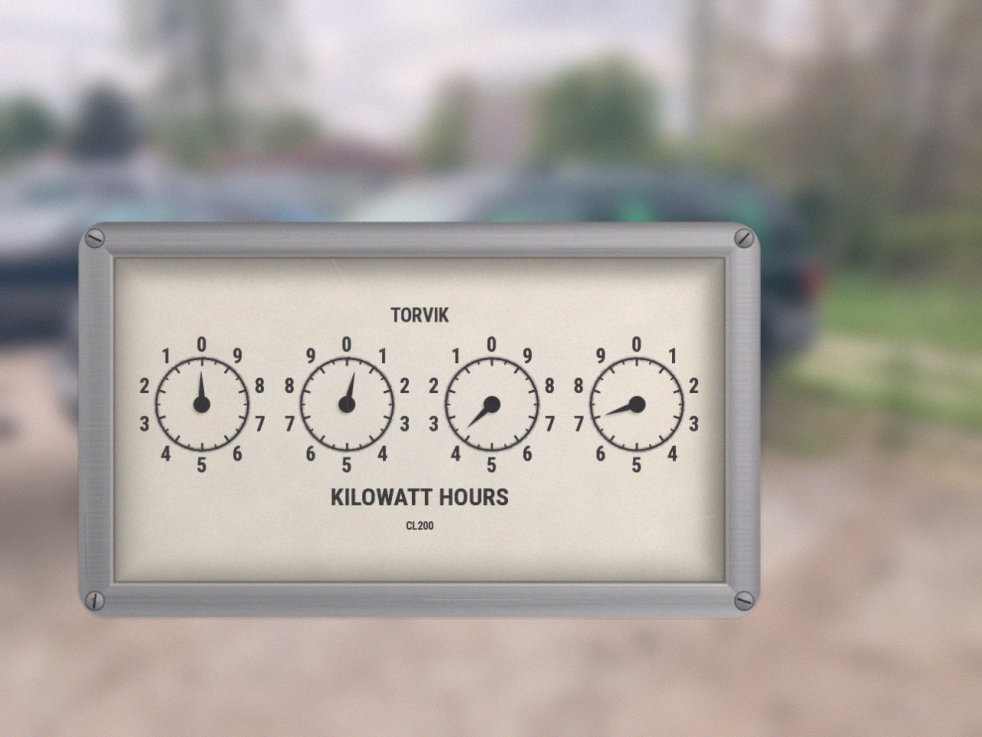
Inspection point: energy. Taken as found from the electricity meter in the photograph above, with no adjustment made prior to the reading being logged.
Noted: 37 kWh
